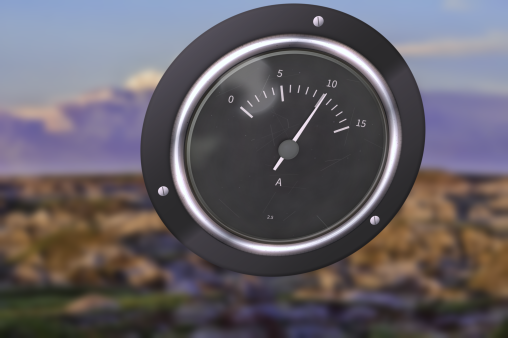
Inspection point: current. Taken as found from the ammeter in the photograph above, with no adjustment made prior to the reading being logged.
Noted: 10 A
